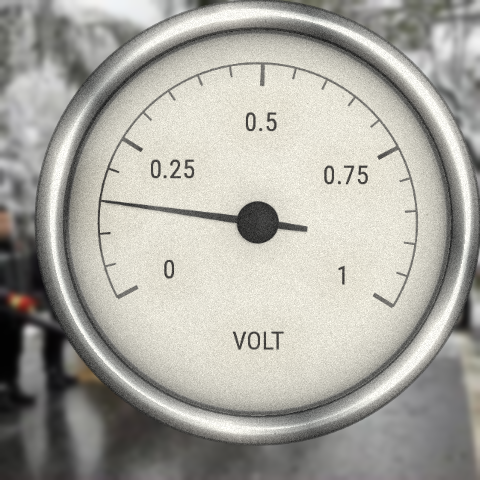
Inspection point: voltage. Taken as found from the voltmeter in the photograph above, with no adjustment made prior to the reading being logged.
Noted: 0.15 V
